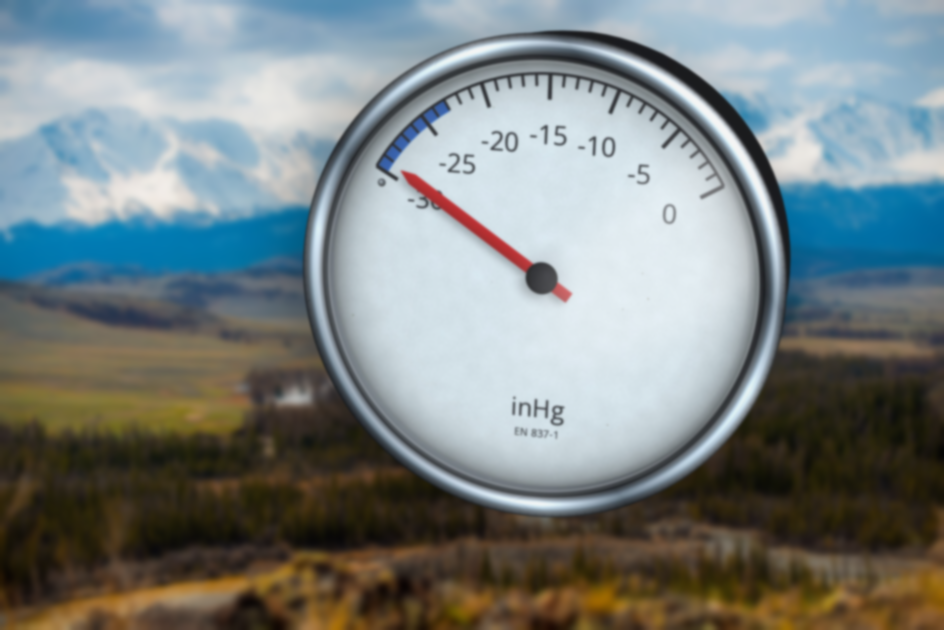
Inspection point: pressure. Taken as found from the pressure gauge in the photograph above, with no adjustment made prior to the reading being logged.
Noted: -29 inHg
